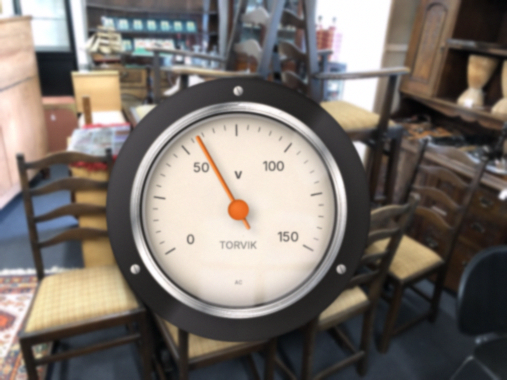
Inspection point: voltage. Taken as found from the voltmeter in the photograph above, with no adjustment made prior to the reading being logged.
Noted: 57.5 V
